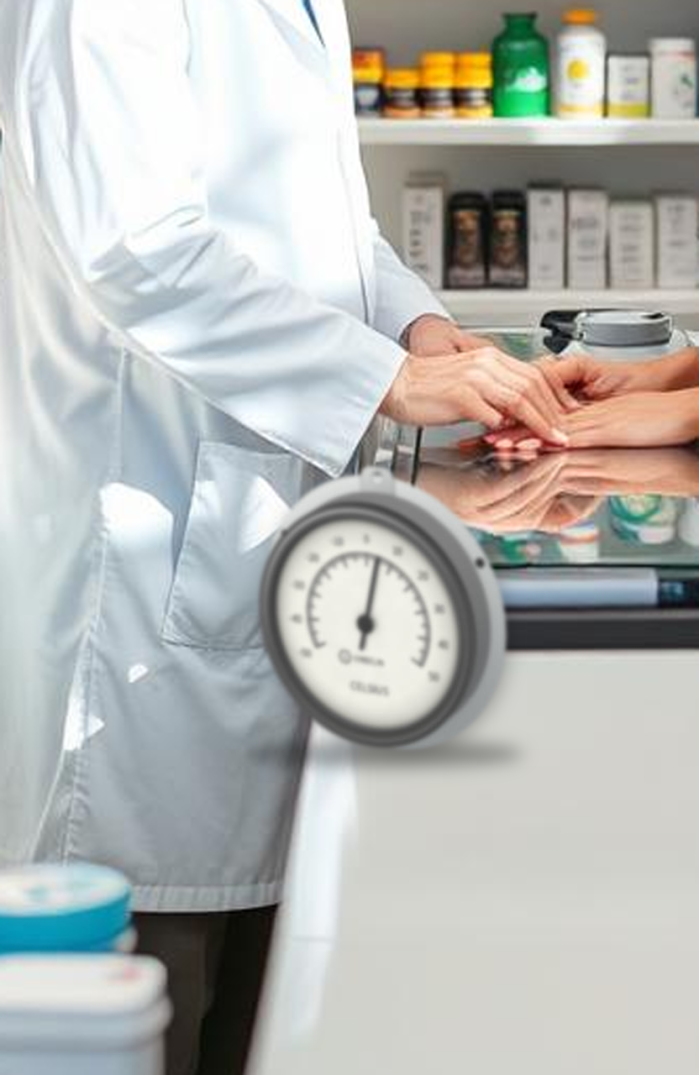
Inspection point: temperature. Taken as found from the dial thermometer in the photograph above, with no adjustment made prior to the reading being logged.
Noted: 5 °C
